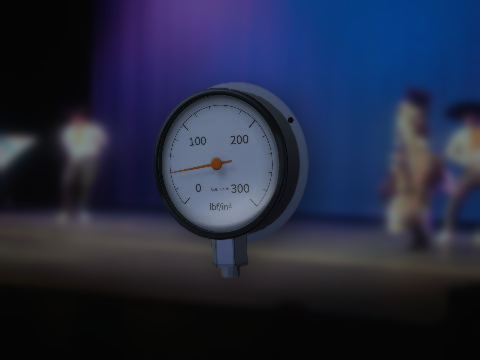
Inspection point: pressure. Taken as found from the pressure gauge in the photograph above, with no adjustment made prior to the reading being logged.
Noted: 40 psi
